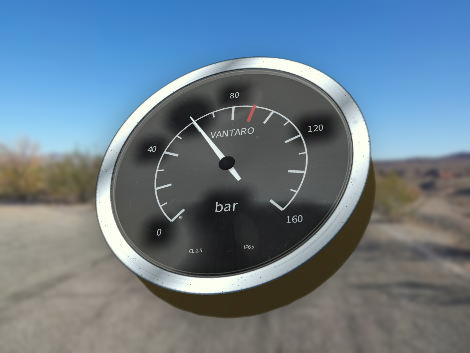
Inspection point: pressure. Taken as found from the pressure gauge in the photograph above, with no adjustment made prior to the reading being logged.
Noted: 60 bar
